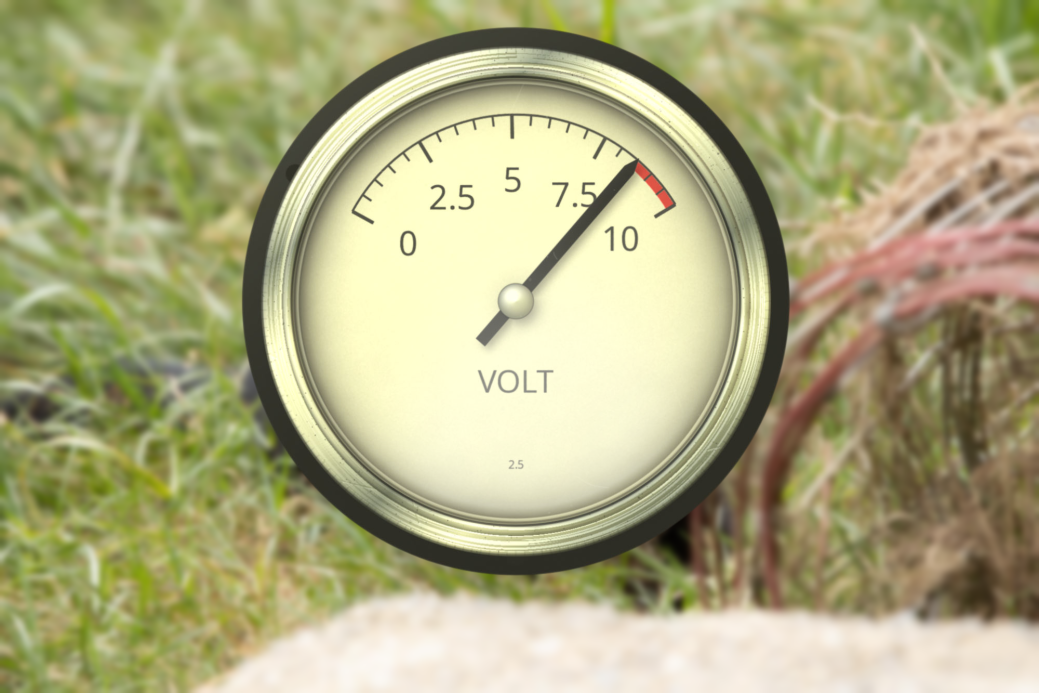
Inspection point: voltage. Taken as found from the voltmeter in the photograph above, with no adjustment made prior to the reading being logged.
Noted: 8.5 V
